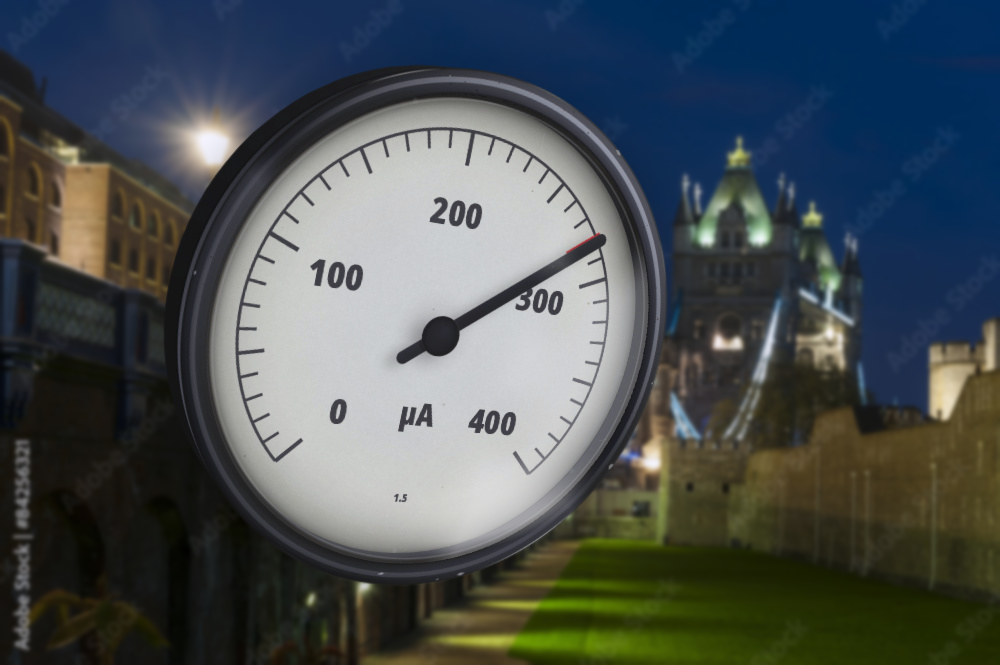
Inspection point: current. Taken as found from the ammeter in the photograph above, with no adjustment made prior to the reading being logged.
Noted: 280 µA
